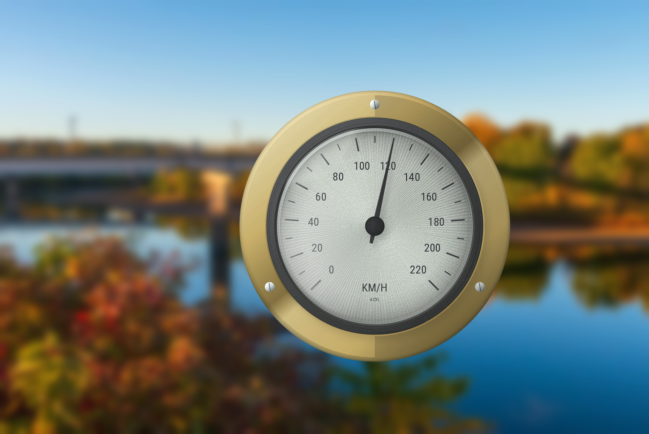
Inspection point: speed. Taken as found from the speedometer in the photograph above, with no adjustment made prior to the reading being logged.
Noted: 120 km/h
